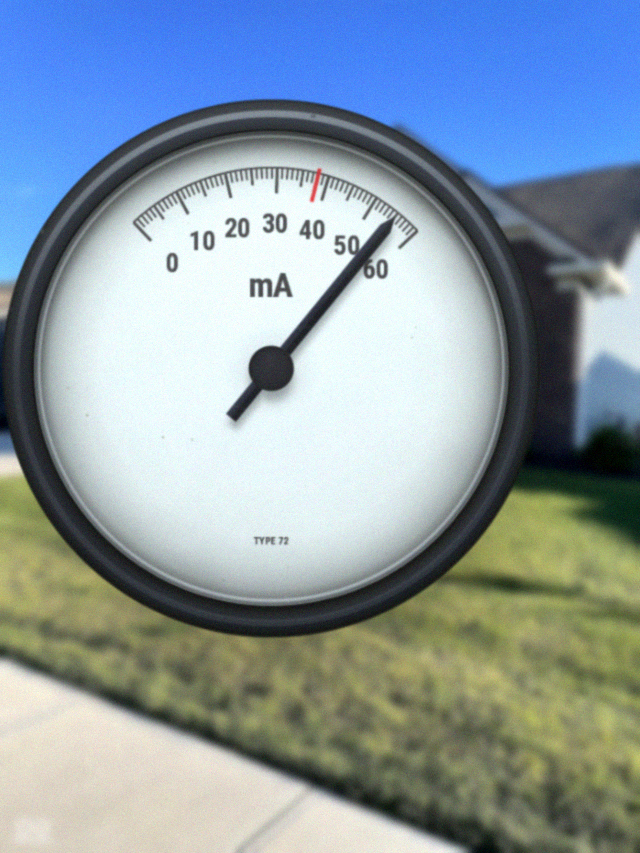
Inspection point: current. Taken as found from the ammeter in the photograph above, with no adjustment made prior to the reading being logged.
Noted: 55 mA
